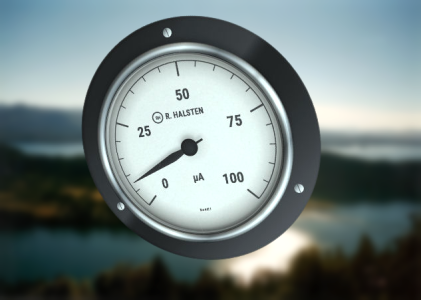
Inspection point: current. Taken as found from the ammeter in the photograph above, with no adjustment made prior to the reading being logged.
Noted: 7.5 µA
